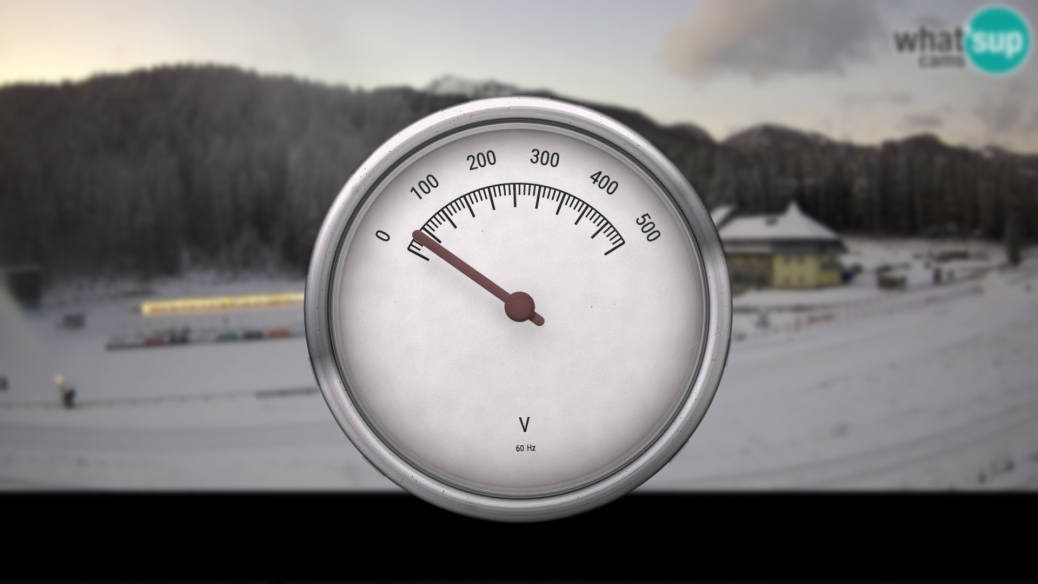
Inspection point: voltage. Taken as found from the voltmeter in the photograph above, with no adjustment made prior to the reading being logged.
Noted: 30 V
